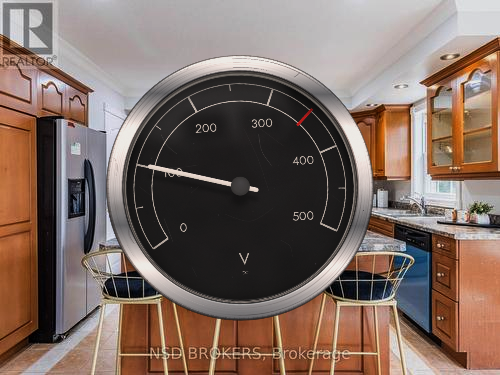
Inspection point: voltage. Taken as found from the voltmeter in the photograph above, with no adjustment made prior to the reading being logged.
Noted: 100 V
